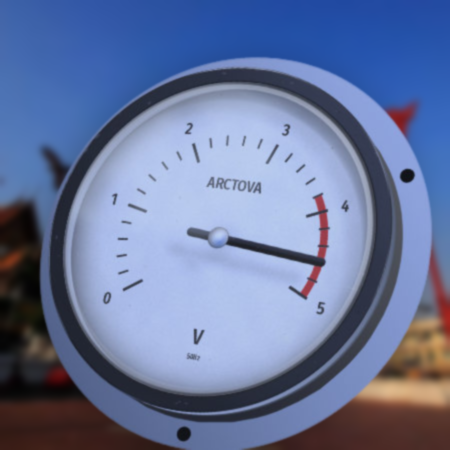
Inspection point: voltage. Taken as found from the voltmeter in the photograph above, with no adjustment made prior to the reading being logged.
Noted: 4.6 V
